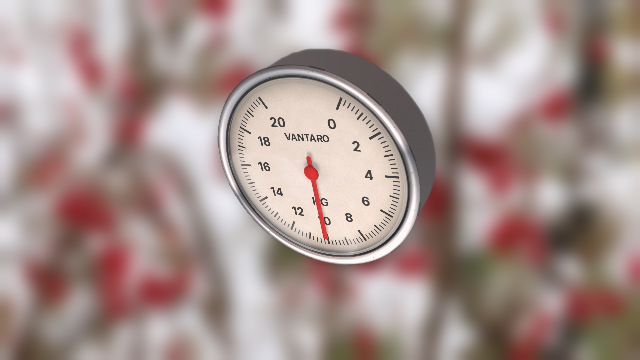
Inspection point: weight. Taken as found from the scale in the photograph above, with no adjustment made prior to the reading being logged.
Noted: 10 kg
